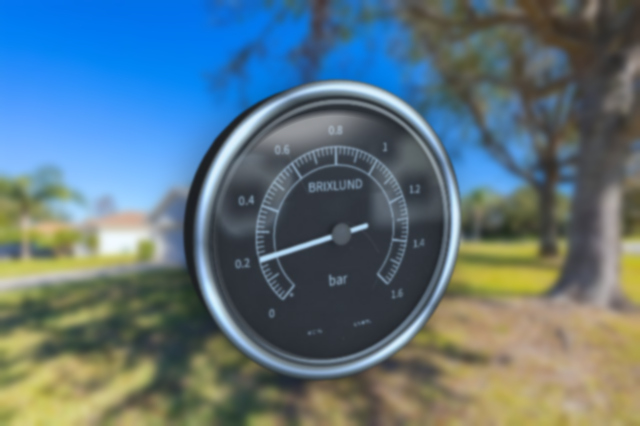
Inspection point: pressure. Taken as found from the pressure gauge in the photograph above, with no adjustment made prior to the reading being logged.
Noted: 0.2 bar
